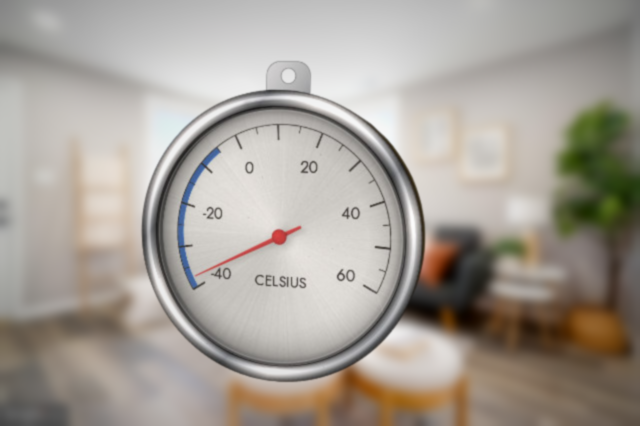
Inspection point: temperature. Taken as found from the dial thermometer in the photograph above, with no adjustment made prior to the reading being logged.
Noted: -37.5 °C
